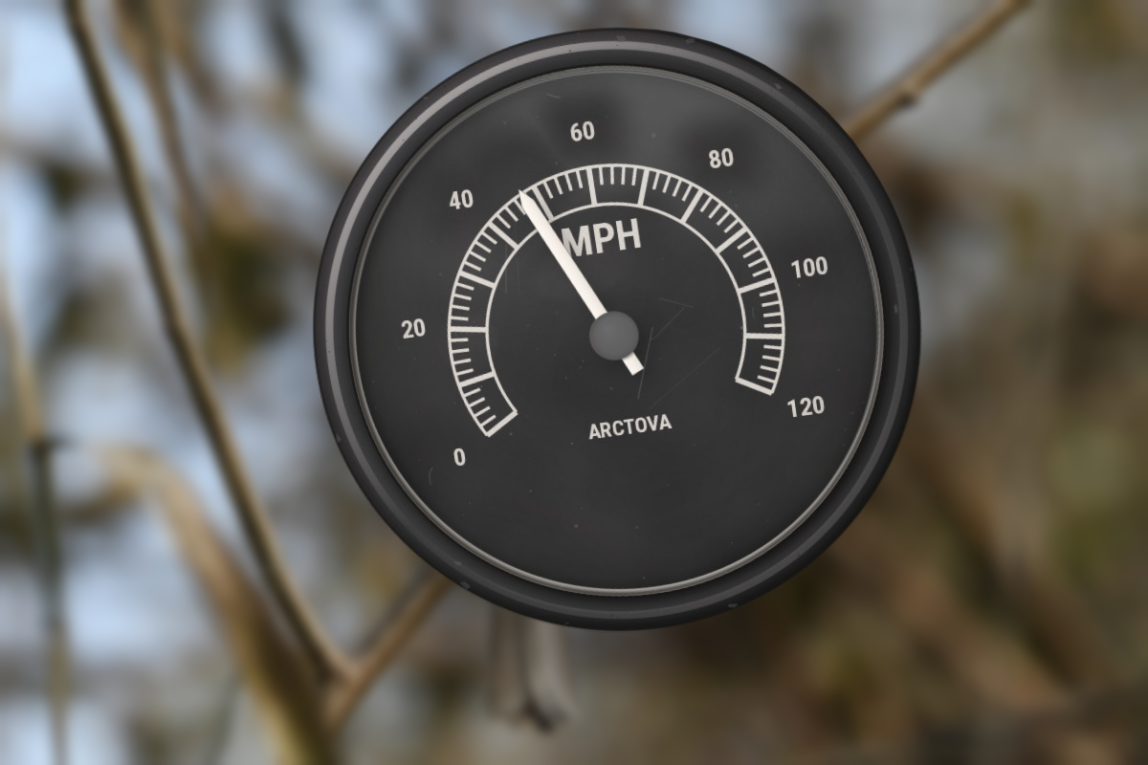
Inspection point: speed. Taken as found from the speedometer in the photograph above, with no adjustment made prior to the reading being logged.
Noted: 48 mph
